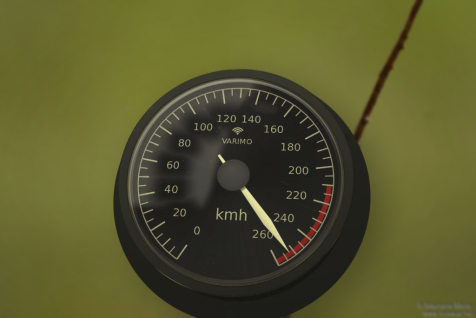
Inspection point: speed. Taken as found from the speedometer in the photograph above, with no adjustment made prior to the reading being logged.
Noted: 252.5 km/h
